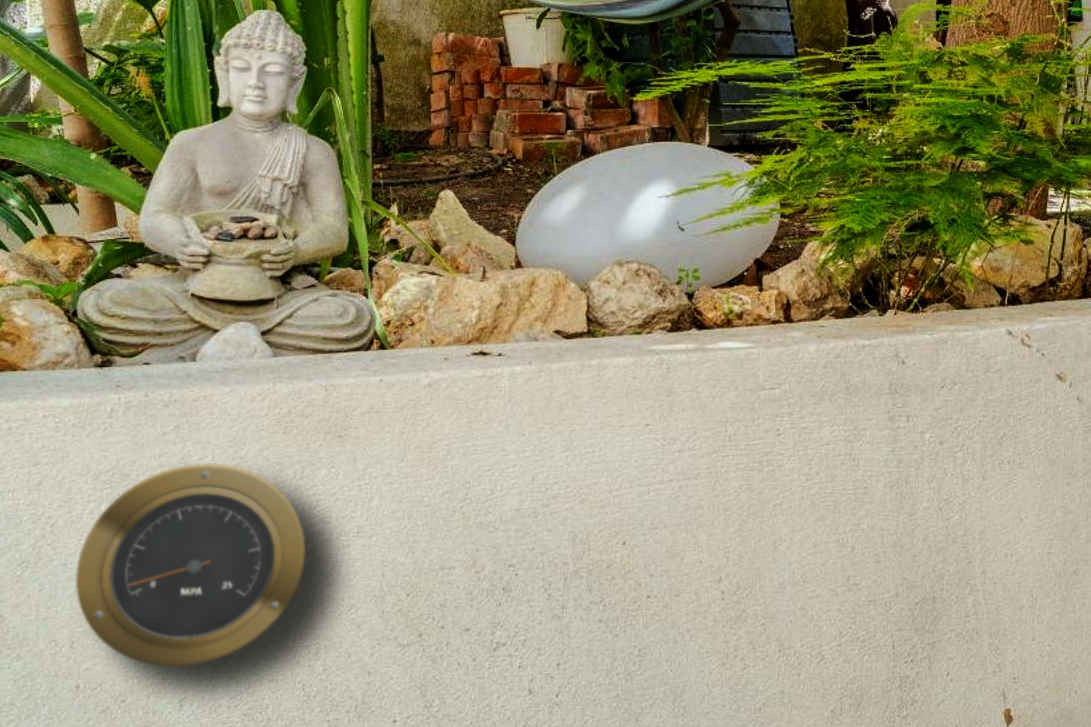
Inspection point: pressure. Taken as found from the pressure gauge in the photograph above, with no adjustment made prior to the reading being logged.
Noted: 1 MPa
